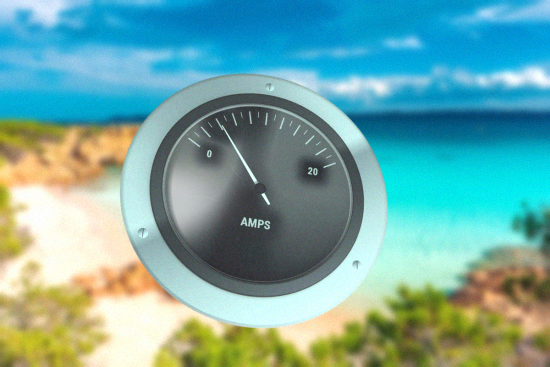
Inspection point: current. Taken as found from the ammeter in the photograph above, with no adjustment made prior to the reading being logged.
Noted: 4 A
